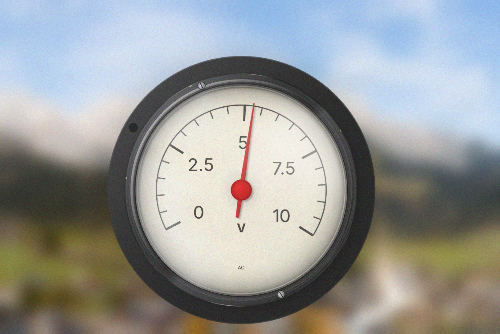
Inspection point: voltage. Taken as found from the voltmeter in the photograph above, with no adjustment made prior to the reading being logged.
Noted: 5.25 V
